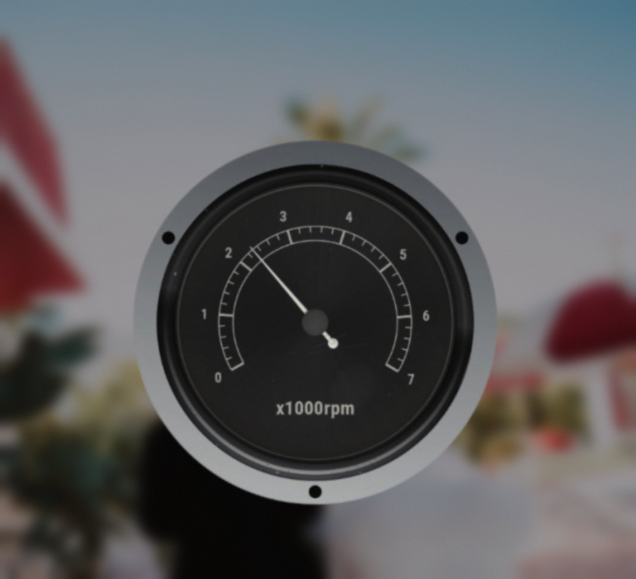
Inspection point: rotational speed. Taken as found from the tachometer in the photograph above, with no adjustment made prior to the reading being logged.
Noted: 2300 rpm
